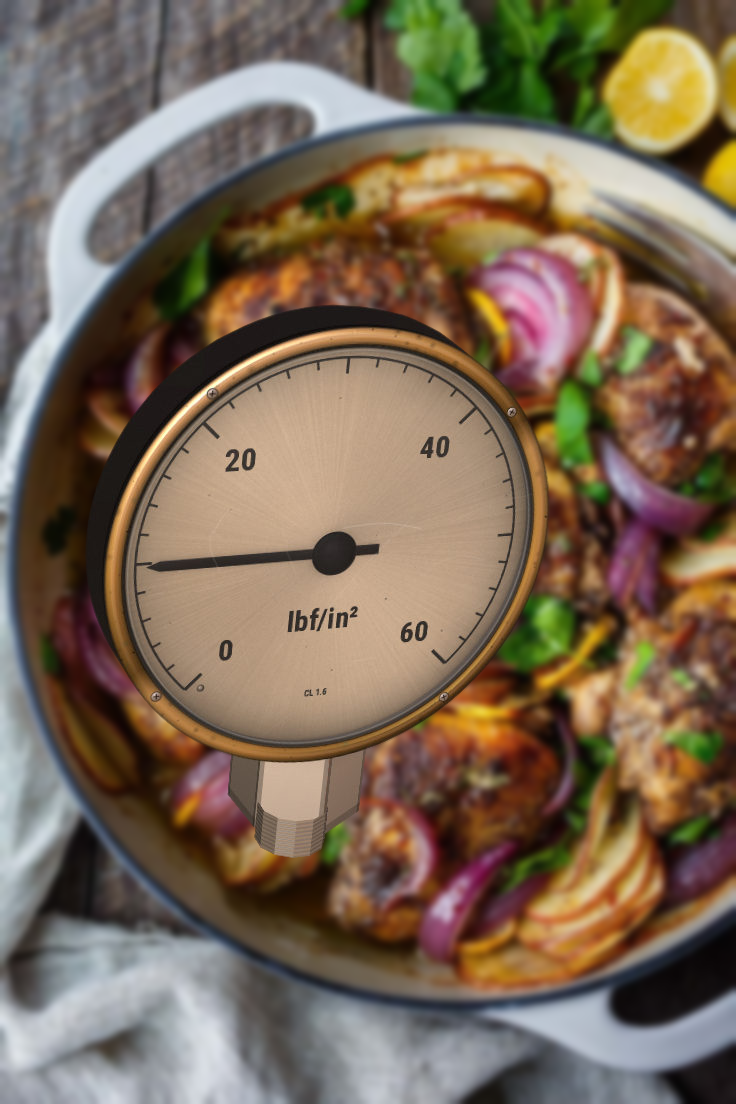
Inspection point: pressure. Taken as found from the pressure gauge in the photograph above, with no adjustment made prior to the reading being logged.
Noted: 10 psi
